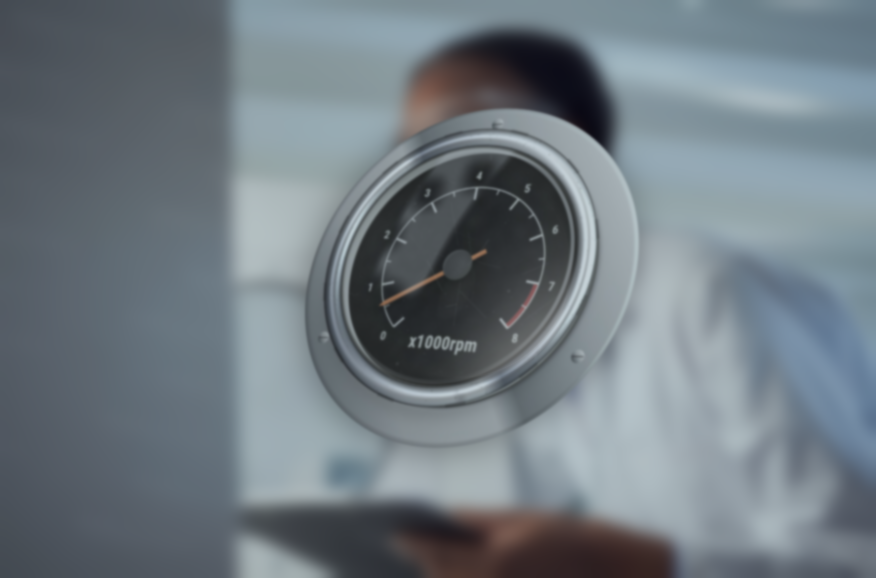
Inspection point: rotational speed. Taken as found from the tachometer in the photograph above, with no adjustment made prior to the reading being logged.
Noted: 500 rpm
